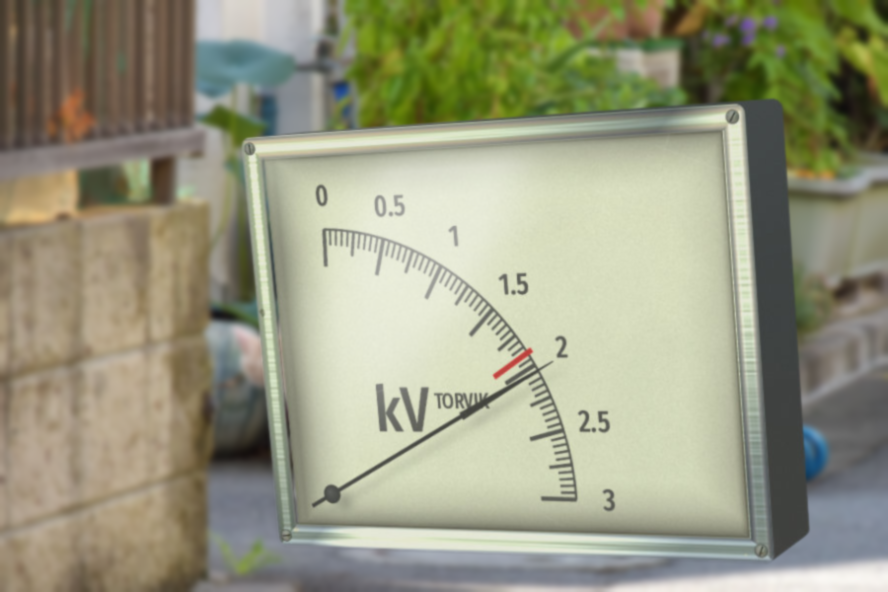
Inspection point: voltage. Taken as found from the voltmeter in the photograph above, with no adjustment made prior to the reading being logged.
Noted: 2.05 kV
